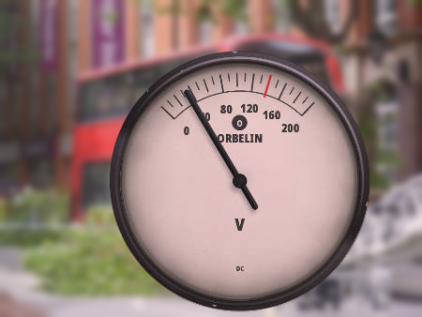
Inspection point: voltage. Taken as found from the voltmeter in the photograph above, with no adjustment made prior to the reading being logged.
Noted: 35 V
